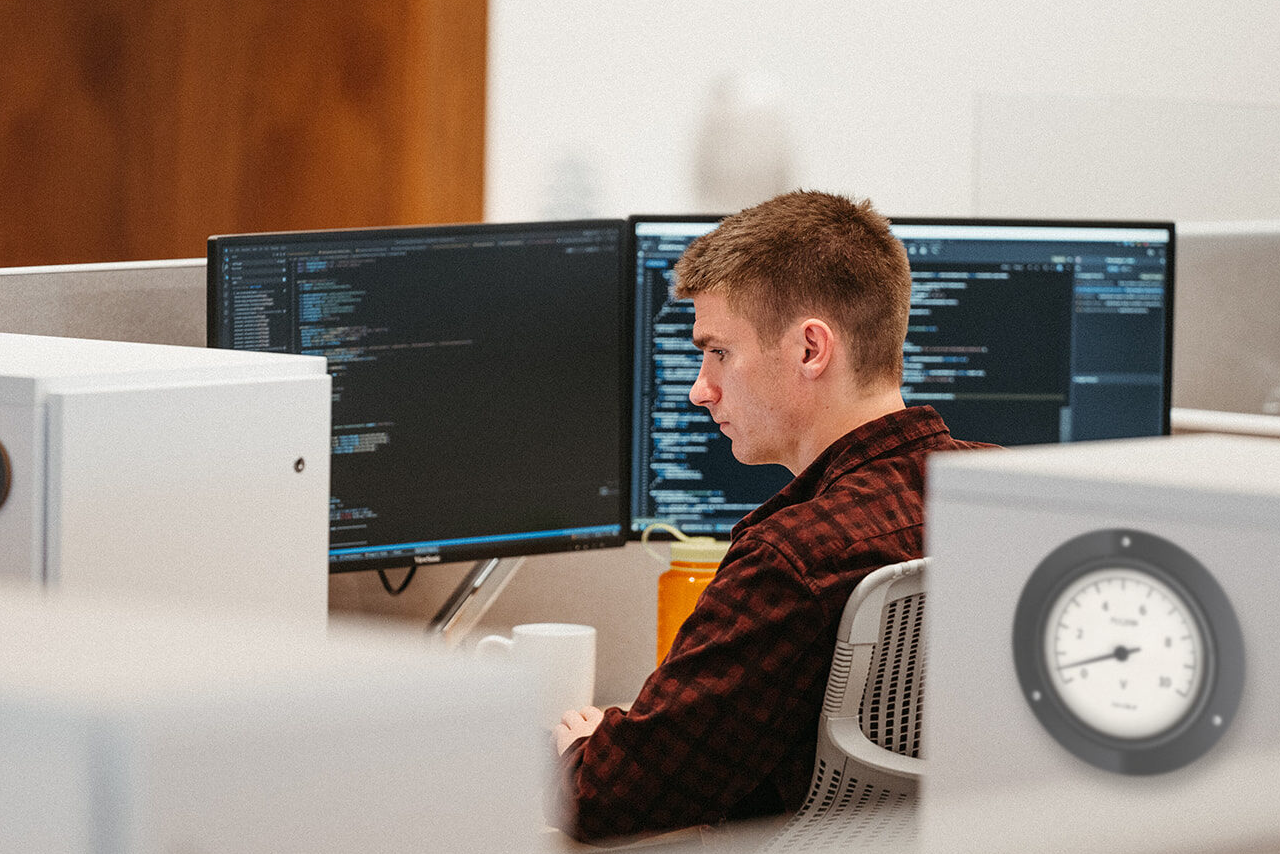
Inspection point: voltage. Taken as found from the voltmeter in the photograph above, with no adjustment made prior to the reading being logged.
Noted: 0.5 V
